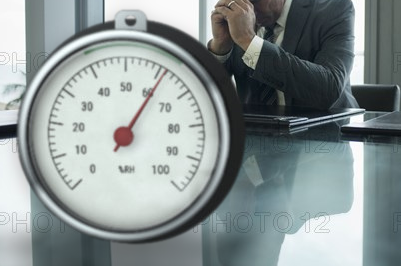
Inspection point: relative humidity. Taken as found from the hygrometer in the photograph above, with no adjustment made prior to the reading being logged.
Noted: 62 %
